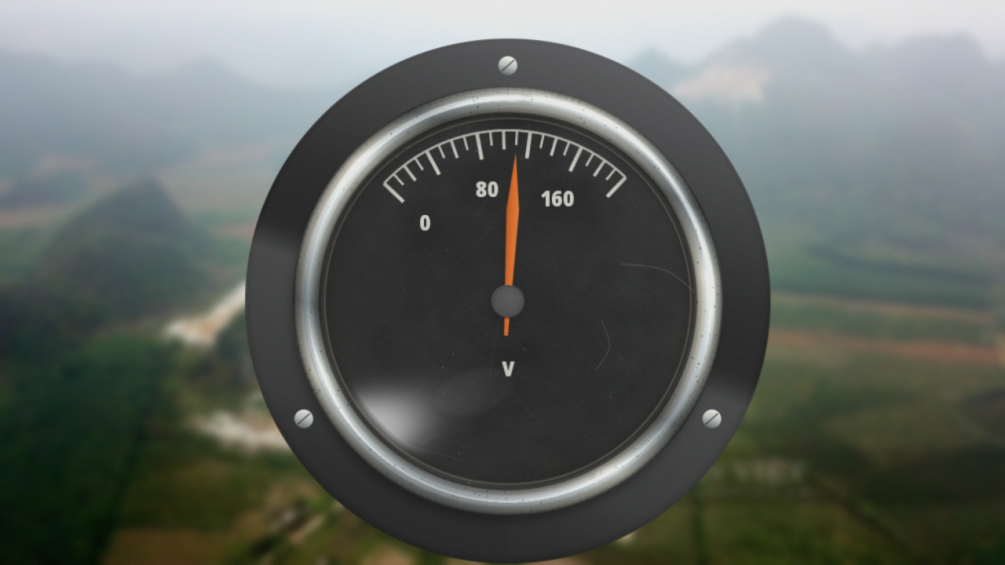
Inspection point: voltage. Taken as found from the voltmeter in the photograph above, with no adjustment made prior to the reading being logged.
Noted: 110 V
